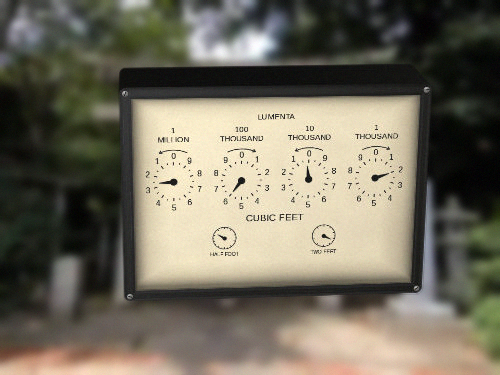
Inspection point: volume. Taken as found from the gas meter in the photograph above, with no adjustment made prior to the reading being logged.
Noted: 260200 ft³
